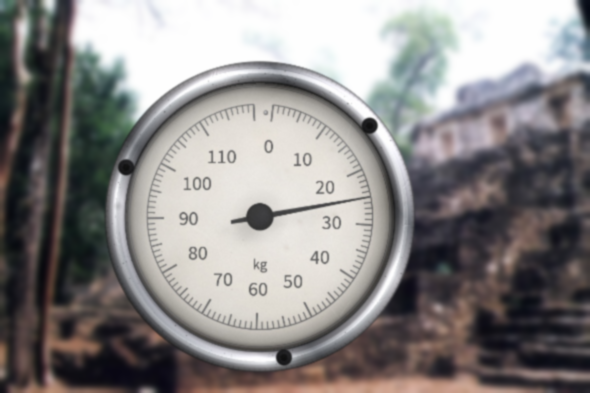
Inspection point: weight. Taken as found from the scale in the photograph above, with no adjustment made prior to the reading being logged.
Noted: 25 kg
